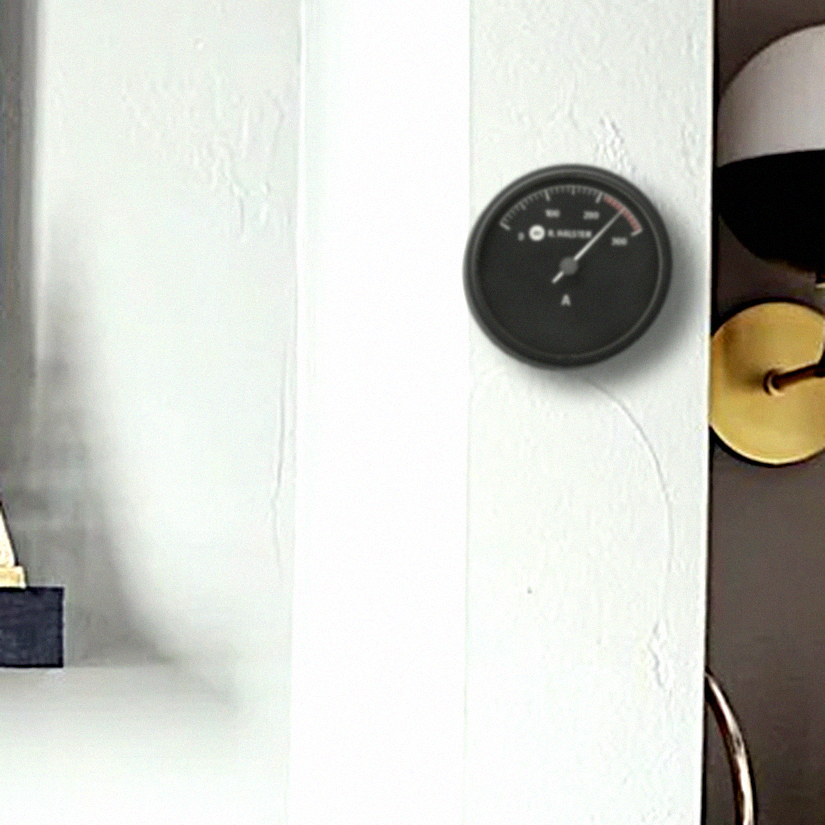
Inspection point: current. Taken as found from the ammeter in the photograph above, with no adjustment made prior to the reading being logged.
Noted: 250 A
